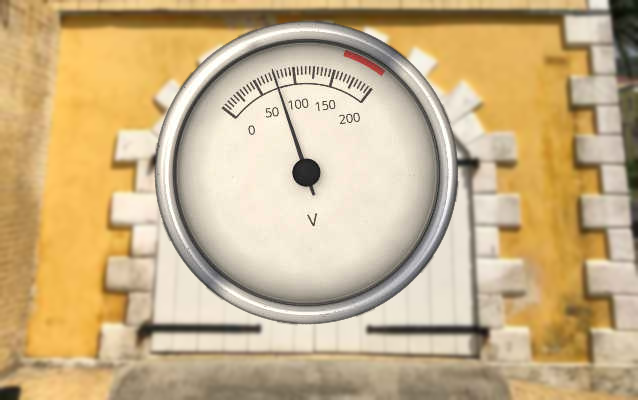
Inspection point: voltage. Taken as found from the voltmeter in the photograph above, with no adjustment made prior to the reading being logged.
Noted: 75 V
